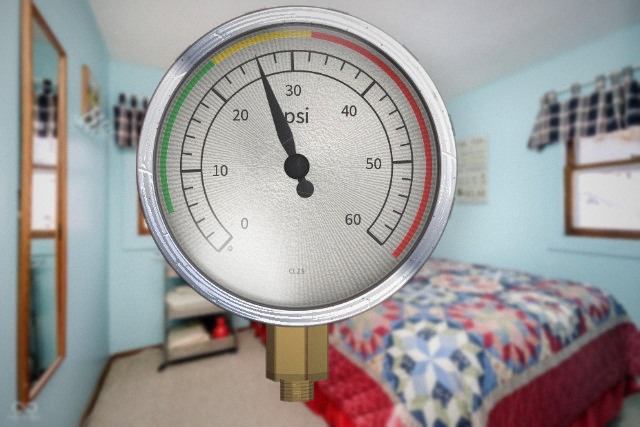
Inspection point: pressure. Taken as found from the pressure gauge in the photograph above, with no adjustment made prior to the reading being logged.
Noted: 26 psi
